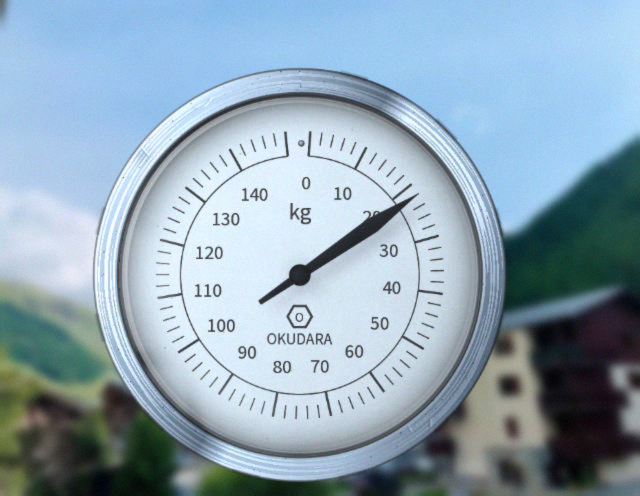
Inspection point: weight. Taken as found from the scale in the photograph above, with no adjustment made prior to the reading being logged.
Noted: 22 kg
